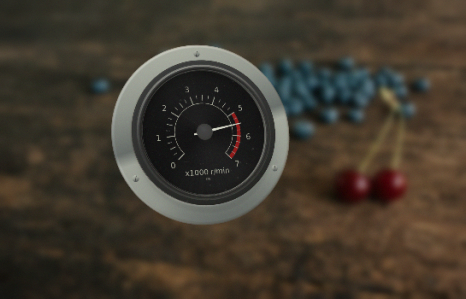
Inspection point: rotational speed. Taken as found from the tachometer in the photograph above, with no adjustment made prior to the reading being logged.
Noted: 5500 rpm
